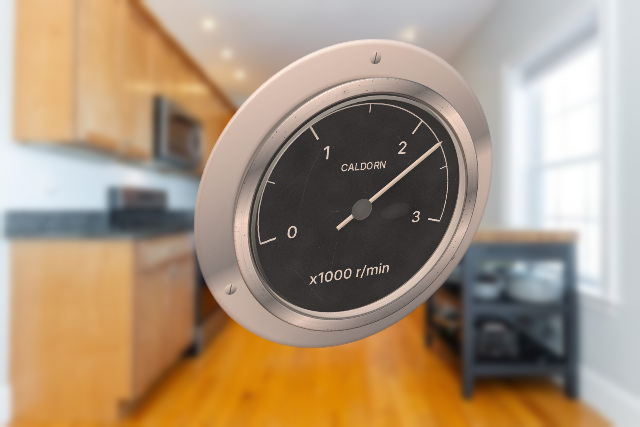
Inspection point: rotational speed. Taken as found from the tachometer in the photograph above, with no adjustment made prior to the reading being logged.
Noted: 2250 rpm
